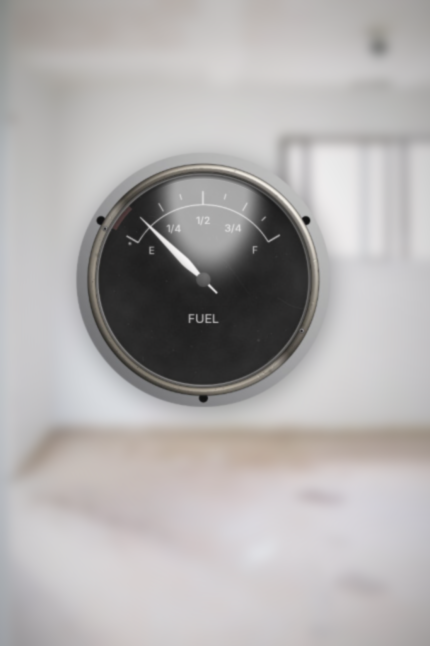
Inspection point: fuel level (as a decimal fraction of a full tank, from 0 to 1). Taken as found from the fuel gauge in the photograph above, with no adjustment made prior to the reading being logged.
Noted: 0.125
